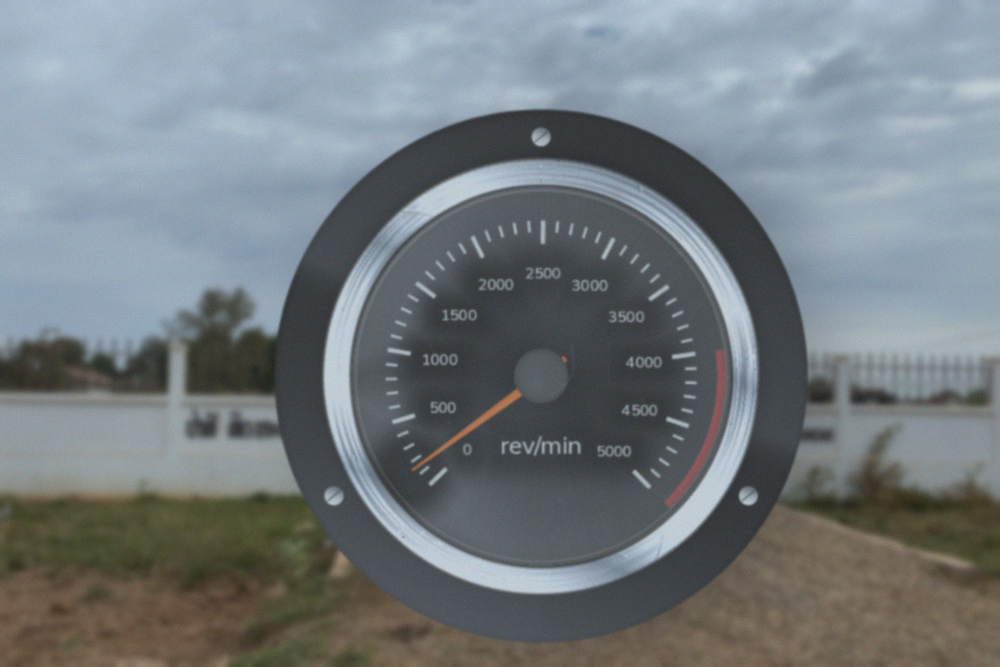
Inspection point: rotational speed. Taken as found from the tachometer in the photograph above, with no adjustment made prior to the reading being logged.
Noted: 150 rpm
